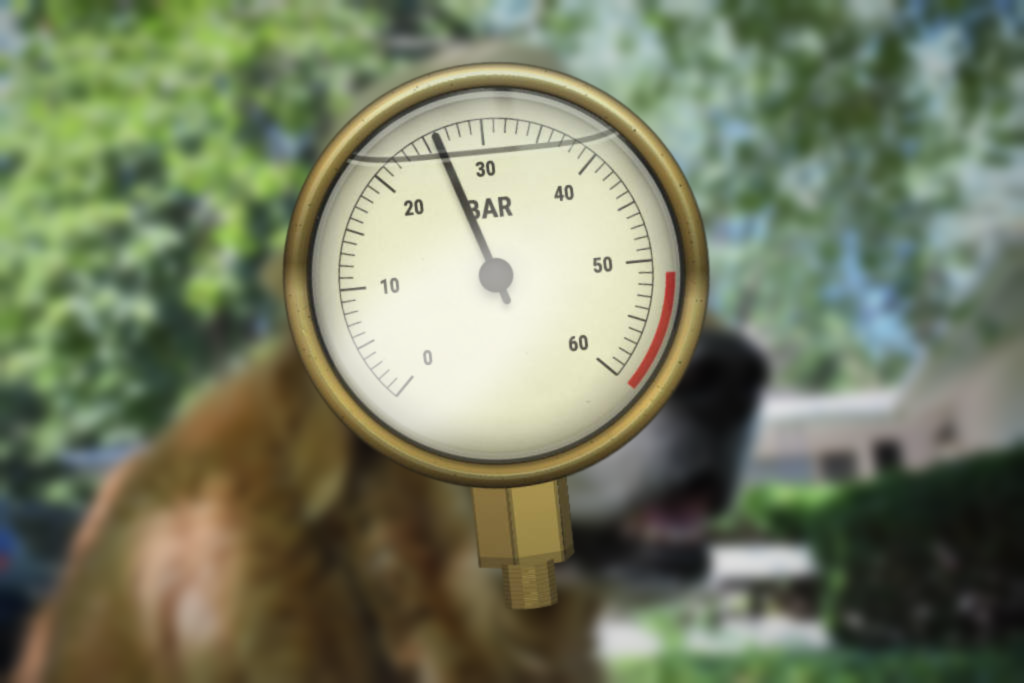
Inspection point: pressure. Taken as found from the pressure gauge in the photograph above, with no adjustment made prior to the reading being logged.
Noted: 26 bar
